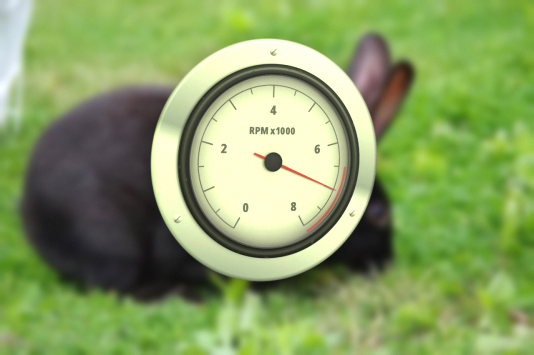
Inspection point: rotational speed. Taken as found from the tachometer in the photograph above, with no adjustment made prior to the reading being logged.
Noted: 7000 rpm
